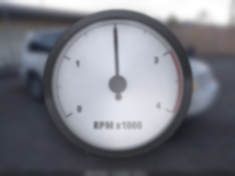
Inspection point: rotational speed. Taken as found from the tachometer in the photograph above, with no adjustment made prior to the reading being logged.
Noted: 2000 rpm
